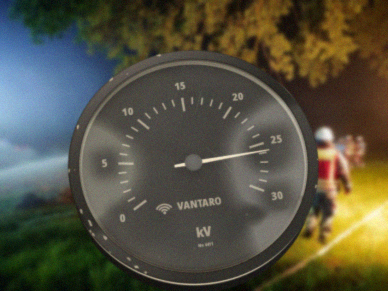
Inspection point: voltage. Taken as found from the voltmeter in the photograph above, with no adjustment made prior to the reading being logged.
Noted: 26 kV
